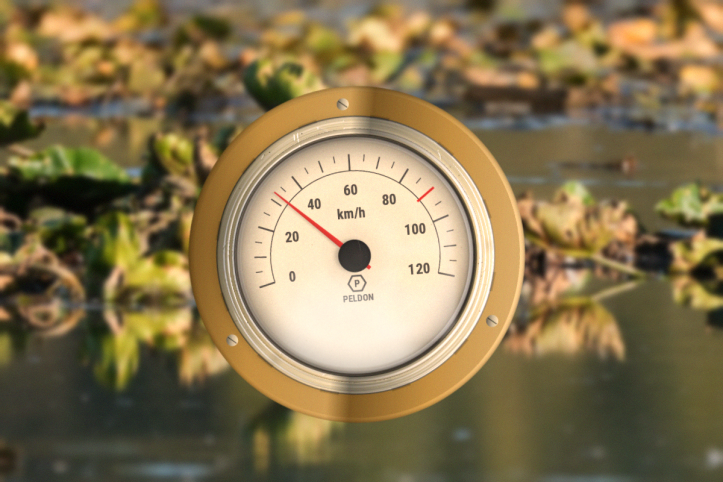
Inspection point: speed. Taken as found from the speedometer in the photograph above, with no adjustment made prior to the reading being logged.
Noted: 32.5 km/h
